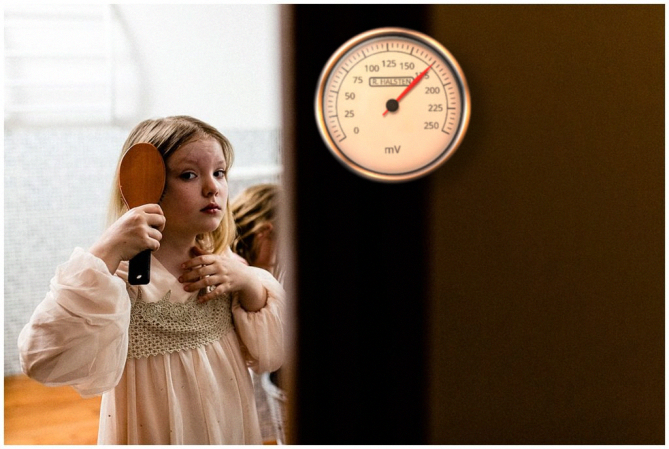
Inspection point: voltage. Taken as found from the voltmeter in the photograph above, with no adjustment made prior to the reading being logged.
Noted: 175 mV
